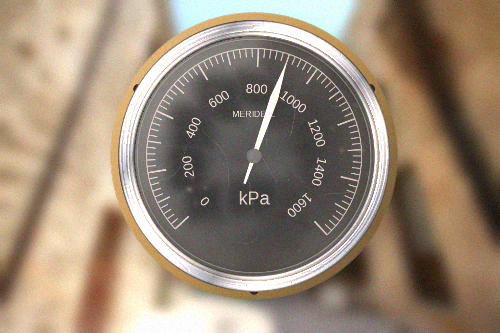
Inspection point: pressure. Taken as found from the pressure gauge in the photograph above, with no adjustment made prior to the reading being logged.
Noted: 900 kPa
